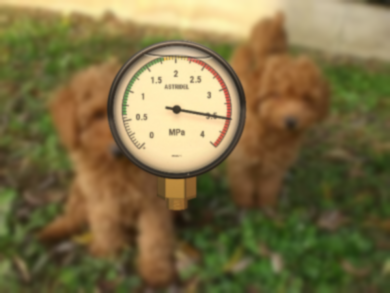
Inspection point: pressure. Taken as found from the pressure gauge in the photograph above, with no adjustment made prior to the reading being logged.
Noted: 3.5 MPa
